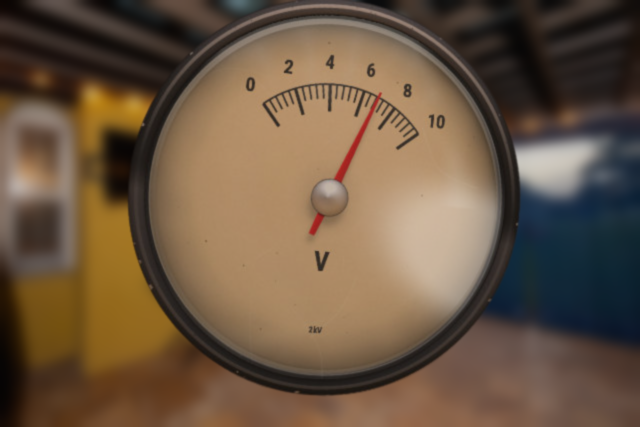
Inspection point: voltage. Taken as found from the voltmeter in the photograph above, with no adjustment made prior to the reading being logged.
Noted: 6.8 V
